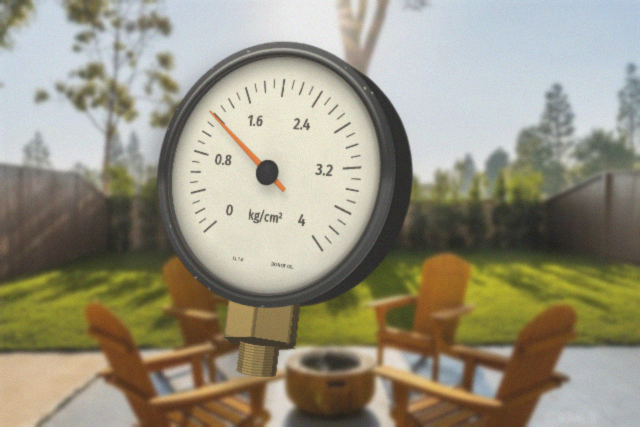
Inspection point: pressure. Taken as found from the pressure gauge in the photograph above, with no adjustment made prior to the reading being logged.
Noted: 1.2 kg/cm²
